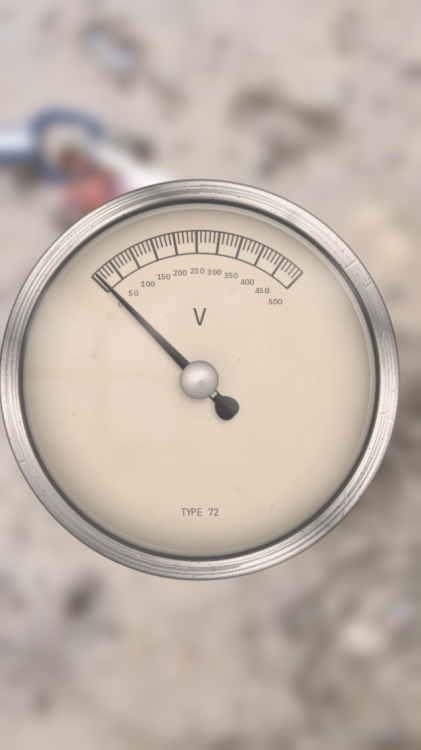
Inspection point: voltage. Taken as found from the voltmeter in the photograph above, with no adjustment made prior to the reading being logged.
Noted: 10 V
